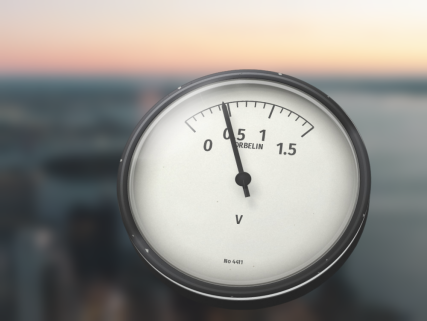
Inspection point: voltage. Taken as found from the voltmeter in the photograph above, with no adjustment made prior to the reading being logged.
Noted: 0.45 V
